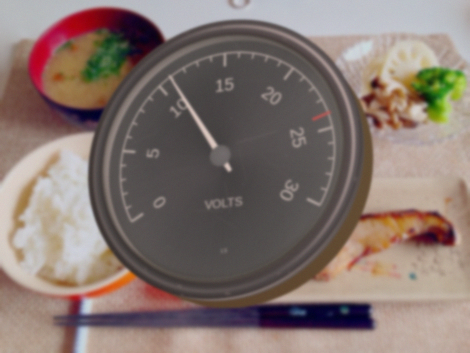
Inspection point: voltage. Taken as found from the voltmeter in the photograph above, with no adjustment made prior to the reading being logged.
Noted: 11 V
